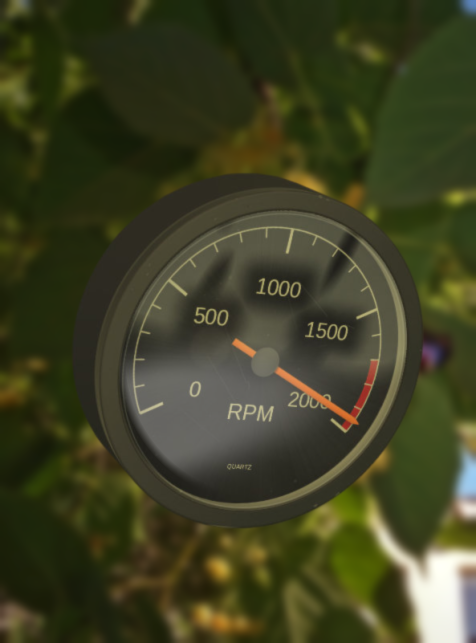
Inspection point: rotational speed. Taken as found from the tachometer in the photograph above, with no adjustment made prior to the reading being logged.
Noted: 1950 rpm
